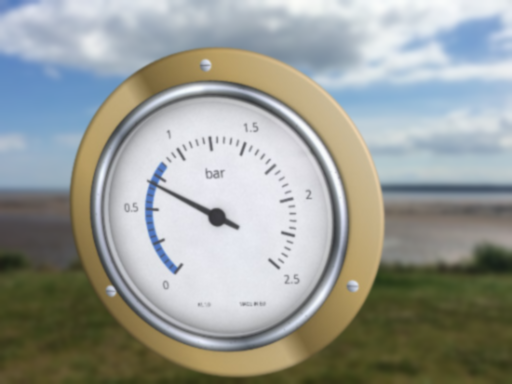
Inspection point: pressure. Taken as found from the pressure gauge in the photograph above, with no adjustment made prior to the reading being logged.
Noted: 0.7 bar
